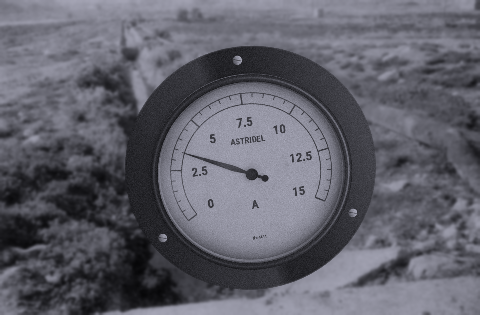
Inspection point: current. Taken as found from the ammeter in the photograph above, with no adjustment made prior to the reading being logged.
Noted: 3.5 A
